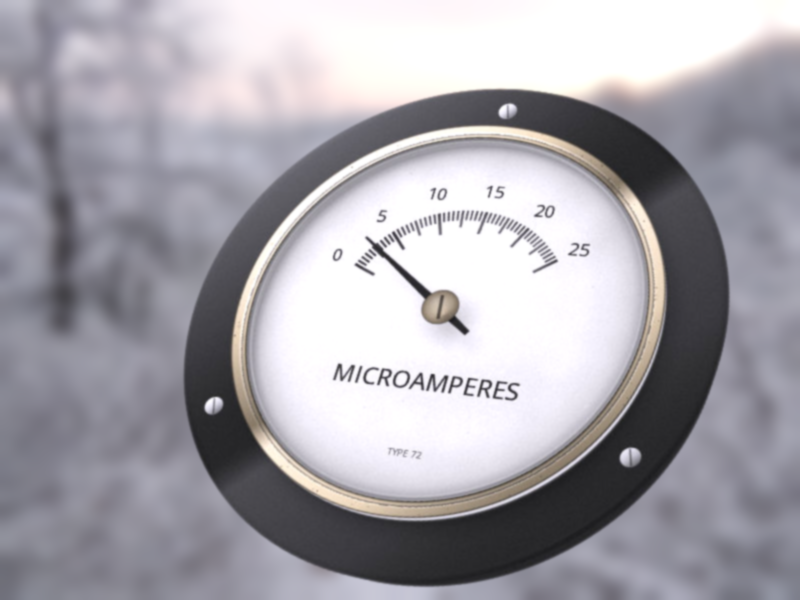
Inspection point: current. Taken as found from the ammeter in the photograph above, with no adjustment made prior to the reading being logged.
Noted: 2.5 µA
